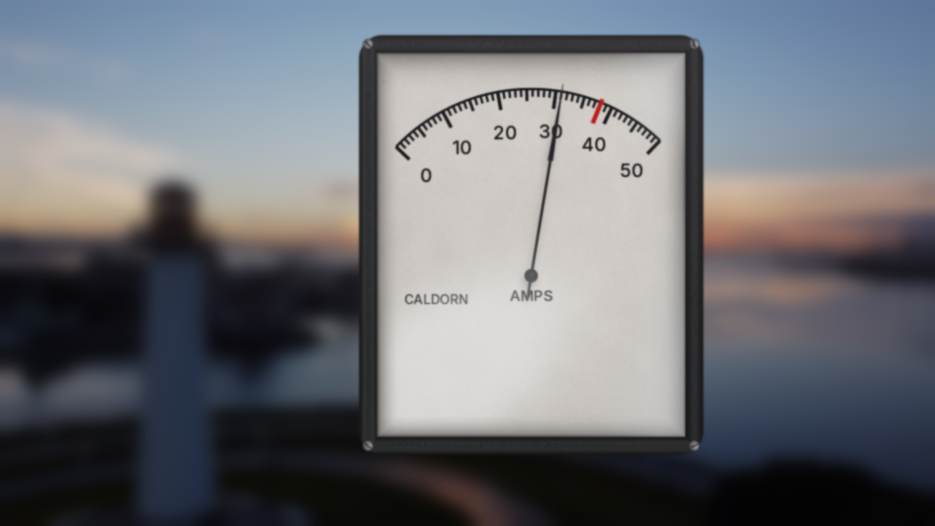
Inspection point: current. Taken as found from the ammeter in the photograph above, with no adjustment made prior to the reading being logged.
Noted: 31 A
